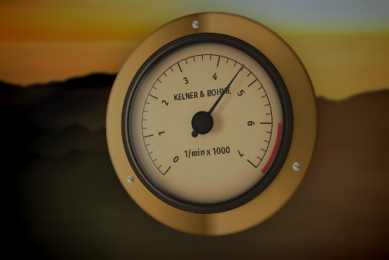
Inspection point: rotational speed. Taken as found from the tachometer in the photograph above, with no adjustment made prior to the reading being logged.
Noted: 4600 rpm
